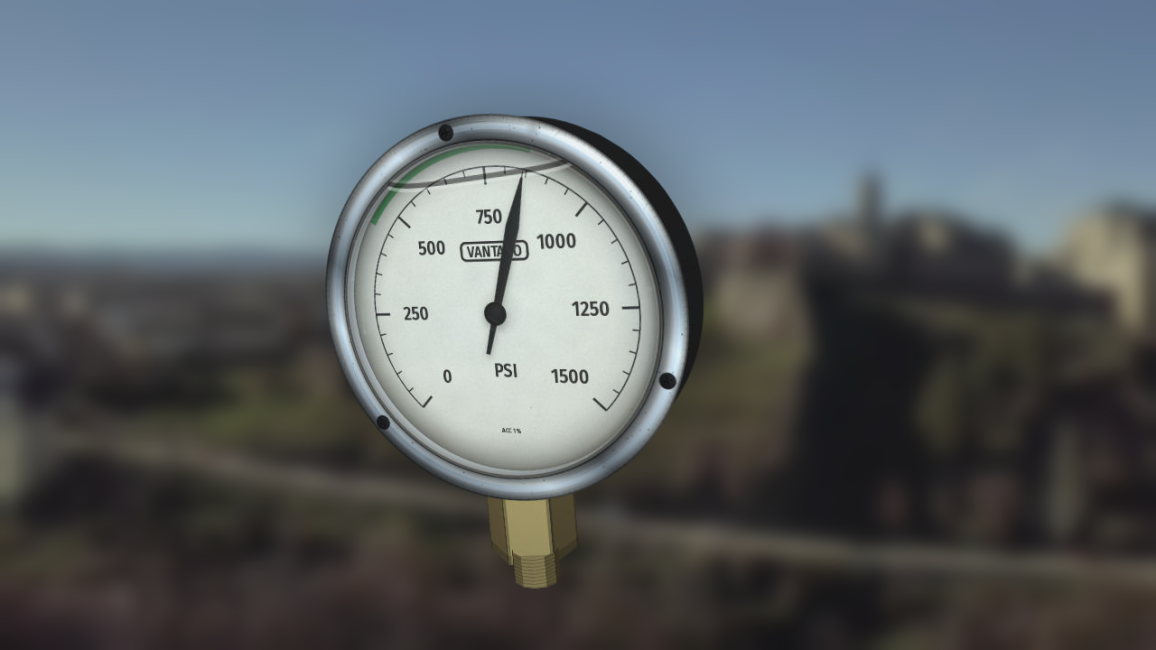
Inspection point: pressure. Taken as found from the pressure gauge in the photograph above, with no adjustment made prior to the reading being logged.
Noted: 850 psi
